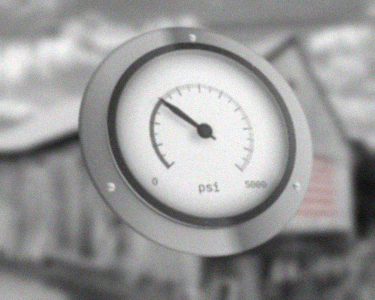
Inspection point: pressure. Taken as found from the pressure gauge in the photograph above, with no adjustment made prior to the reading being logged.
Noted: 1500 psi
